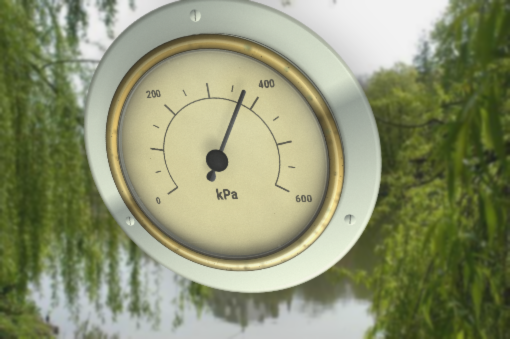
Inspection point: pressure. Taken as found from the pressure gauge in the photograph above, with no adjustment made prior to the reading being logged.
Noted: 375 kPa
